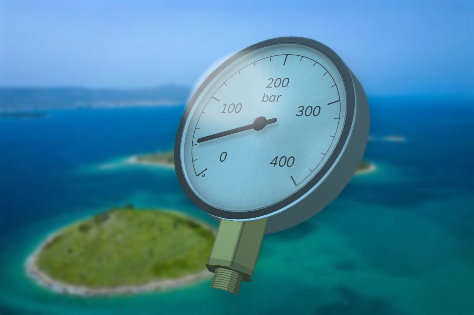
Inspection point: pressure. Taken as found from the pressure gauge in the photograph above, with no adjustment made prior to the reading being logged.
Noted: 40 bar
